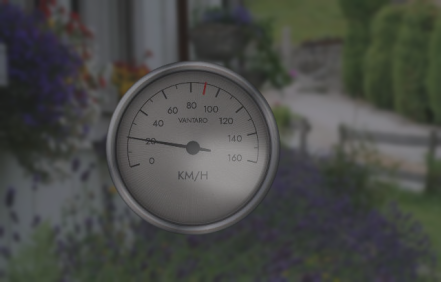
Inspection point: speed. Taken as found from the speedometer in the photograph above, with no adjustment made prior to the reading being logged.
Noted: 20 km/h
